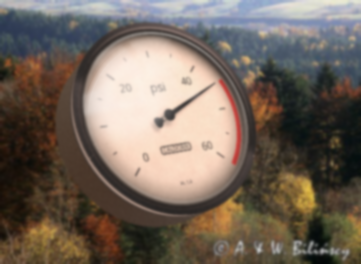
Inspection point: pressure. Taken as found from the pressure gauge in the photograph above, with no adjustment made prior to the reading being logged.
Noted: 45 psi
